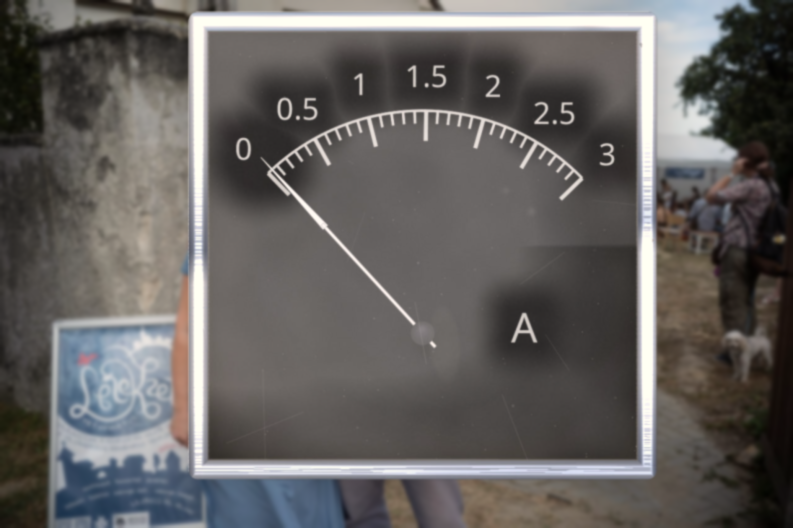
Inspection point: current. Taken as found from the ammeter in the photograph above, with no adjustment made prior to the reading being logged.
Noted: 0.05 A
